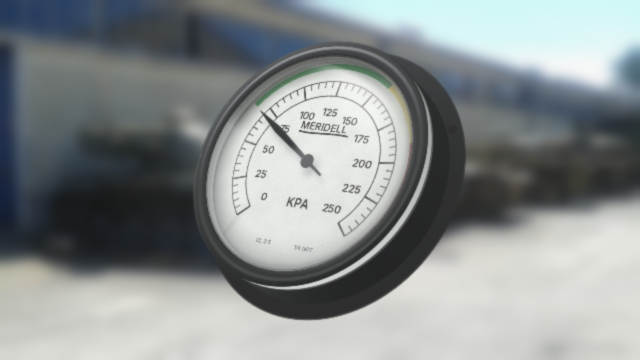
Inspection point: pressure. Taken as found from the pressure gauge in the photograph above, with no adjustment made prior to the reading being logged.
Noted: 70 kPa
